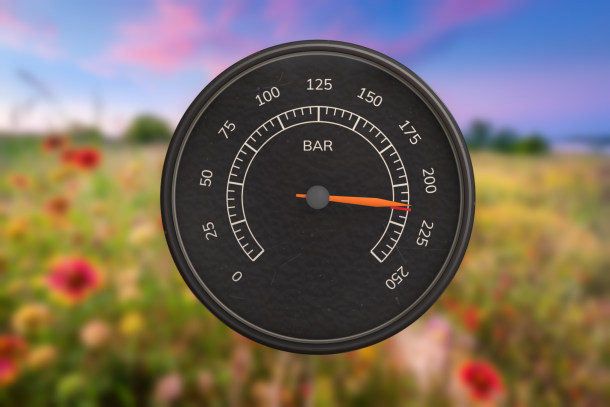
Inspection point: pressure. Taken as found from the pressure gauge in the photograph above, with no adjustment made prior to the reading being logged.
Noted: 212.5 bar
